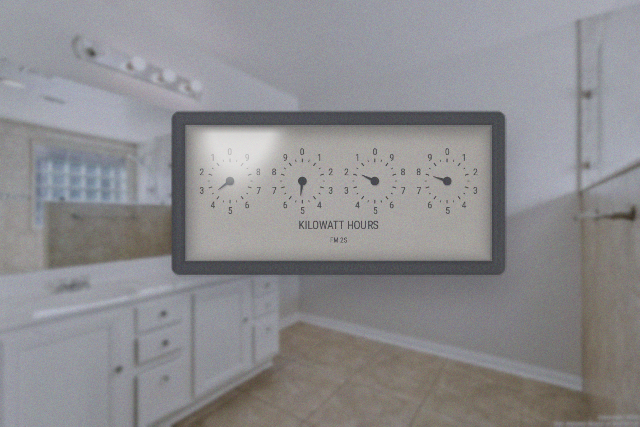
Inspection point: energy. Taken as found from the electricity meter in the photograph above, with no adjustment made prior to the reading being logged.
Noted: 3518 kWh
